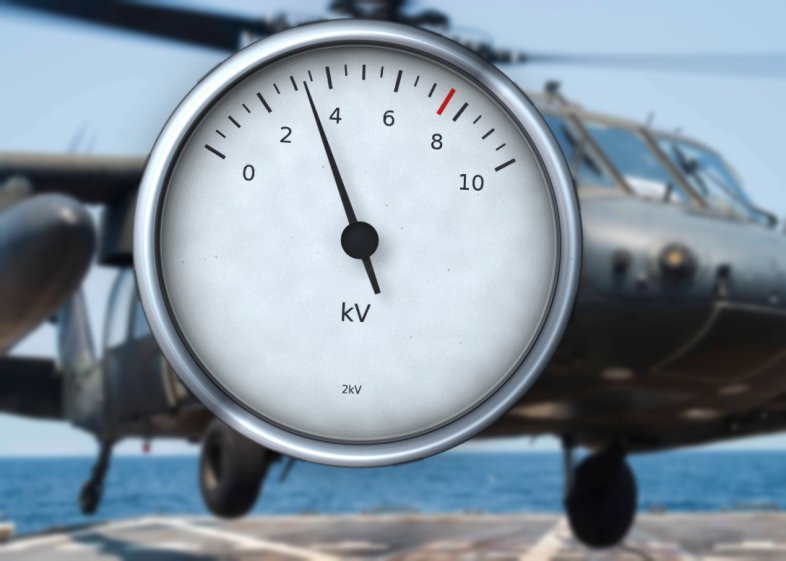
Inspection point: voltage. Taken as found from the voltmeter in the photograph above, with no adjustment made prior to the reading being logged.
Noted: 3.25 kV
